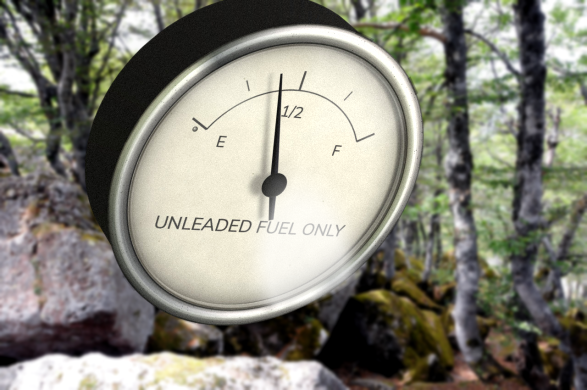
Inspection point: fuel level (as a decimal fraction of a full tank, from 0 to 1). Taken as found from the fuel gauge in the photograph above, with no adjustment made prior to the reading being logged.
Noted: 0.375
